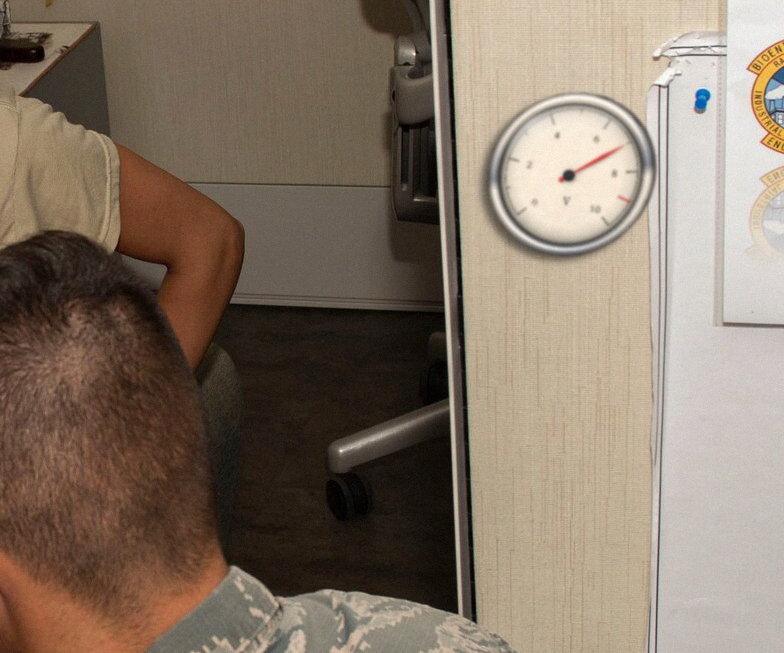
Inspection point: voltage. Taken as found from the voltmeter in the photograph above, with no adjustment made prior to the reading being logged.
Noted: 7 V
